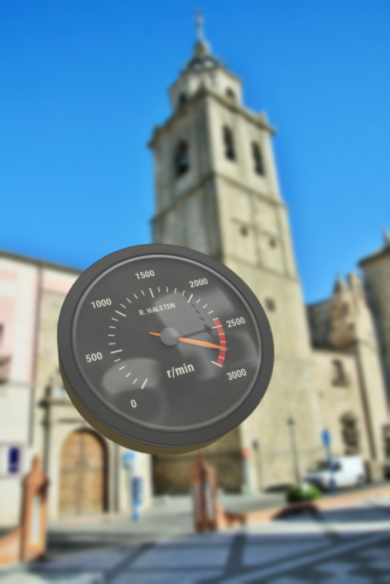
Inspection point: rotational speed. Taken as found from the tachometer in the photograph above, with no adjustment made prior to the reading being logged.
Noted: 2800 rpm
